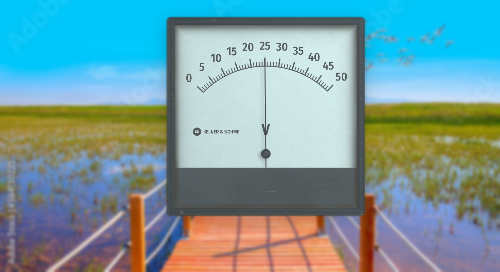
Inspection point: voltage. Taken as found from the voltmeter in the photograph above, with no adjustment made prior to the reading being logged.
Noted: 25 V
